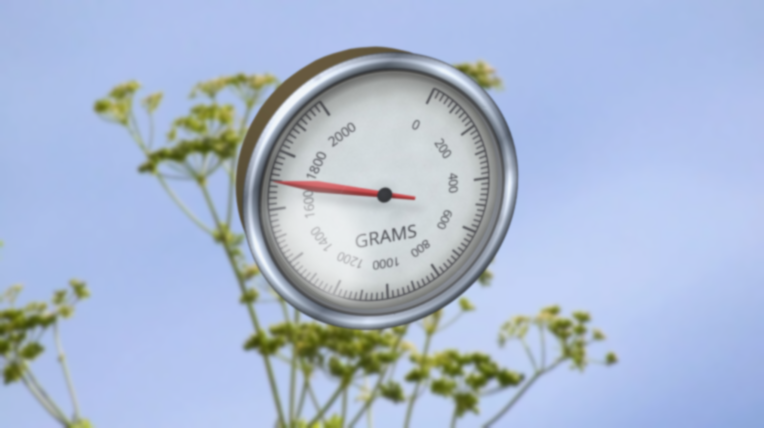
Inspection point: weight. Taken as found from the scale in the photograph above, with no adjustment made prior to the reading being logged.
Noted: 1700 g
